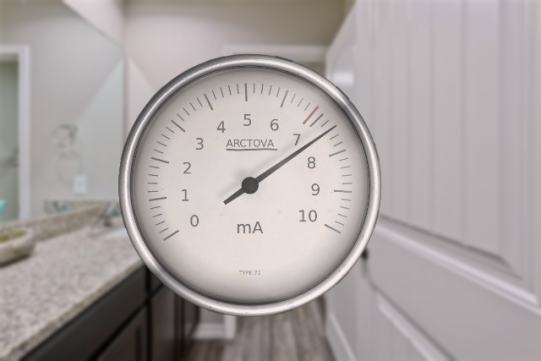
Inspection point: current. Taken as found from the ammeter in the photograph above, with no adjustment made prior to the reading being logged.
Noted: 7.4 mA
